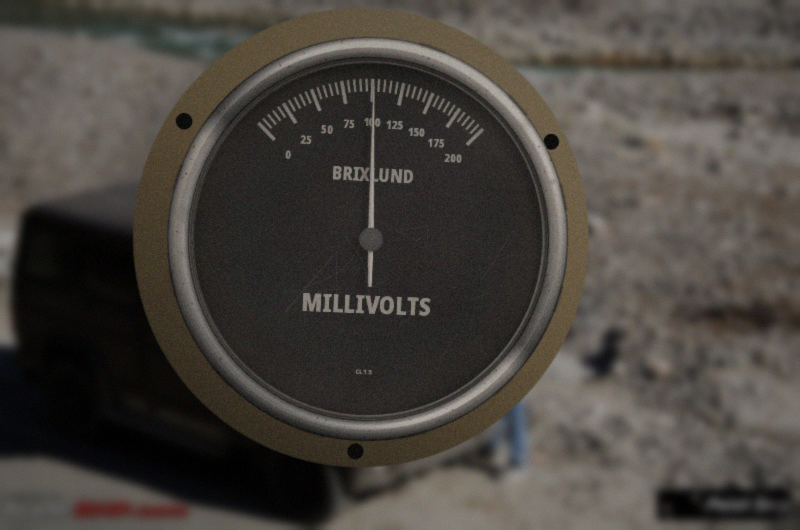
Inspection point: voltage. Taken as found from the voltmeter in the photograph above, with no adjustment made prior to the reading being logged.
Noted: 100 mV
